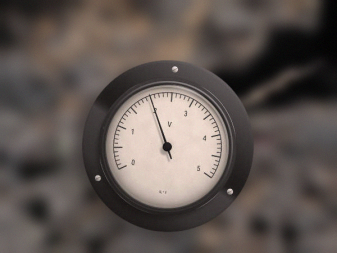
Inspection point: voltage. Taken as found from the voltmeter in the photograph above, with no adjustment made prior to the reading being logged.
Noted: 2 V
